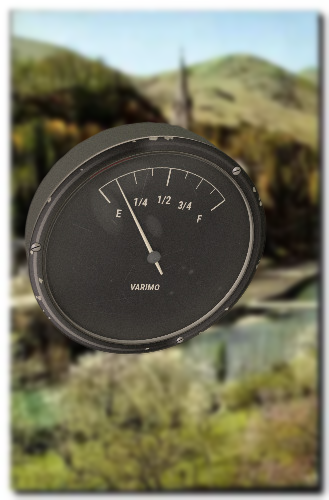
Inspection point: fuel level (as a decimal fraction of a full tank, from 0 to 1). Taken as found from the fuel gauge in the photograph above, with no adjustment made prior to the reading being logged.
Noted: 0.125
